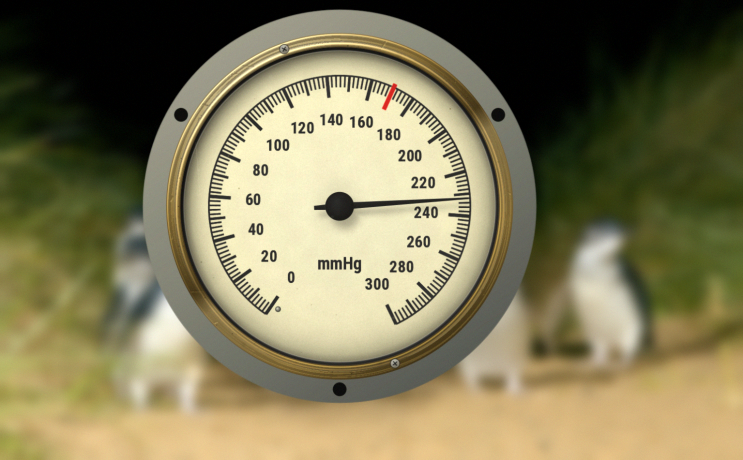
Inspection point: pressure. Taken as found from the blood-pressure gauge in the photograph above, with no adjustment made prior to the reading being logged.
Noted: 232 mmHg
